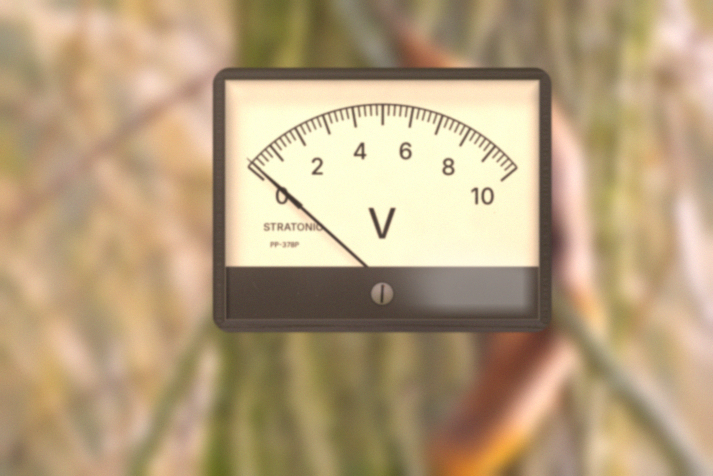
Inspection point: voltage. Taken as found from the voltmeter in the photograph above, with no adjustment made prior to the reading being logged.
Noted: 0.2 V
